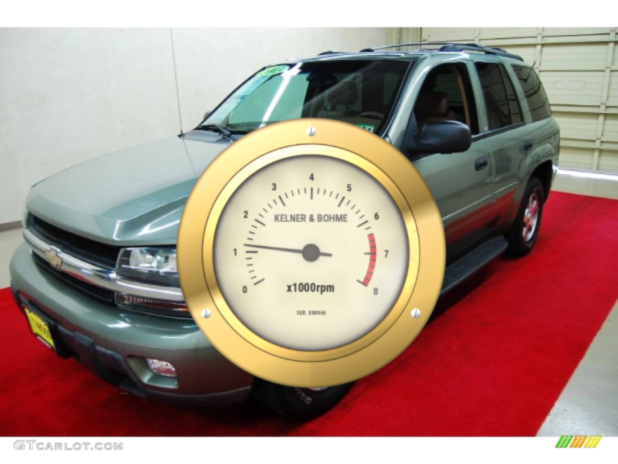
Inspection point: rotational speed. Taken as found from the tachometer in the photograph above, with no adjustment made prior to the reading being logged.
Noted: 1200 rpm
